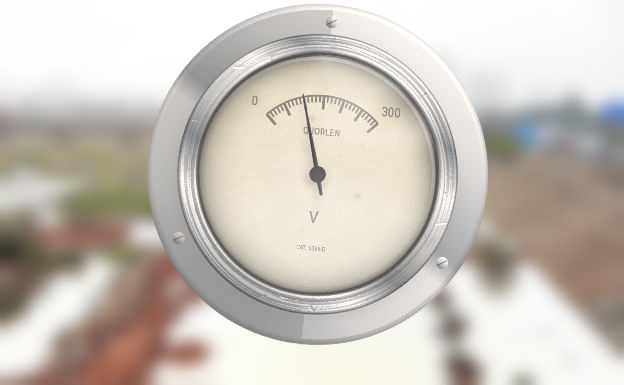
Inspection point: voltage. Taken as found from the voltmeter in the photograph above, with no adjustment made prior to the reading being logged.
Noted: 100 V
